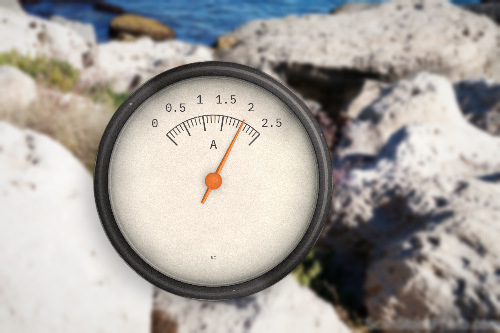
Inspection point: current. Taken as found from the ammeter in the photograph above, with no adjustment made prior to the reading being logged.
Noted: 2 A
